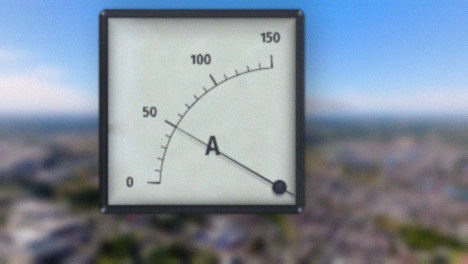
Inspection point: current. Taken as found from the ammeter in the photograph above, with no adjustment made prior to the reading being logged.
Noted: 50 A
